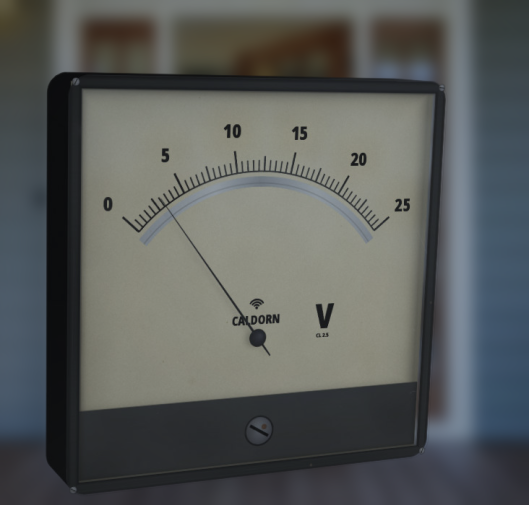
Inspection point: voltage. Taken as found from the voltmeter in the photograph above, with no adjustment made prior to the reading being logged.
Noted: 3 V
